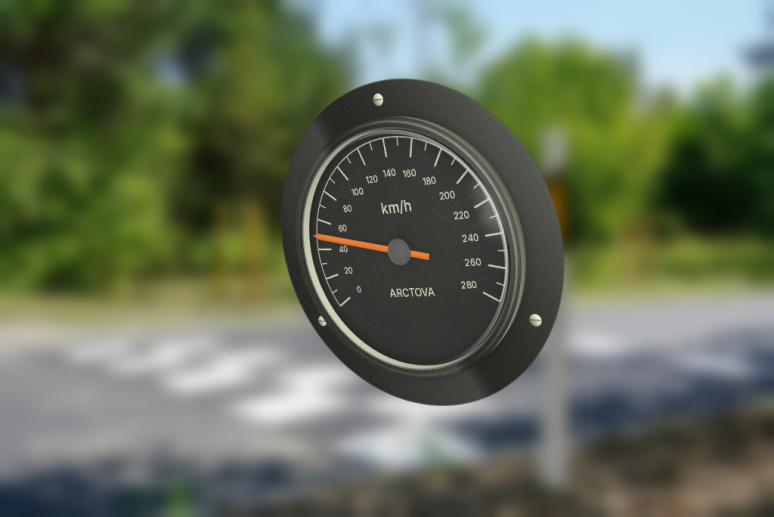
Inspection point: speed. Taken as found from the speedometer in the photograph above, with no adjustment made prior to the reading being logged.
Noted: 50 km/h
